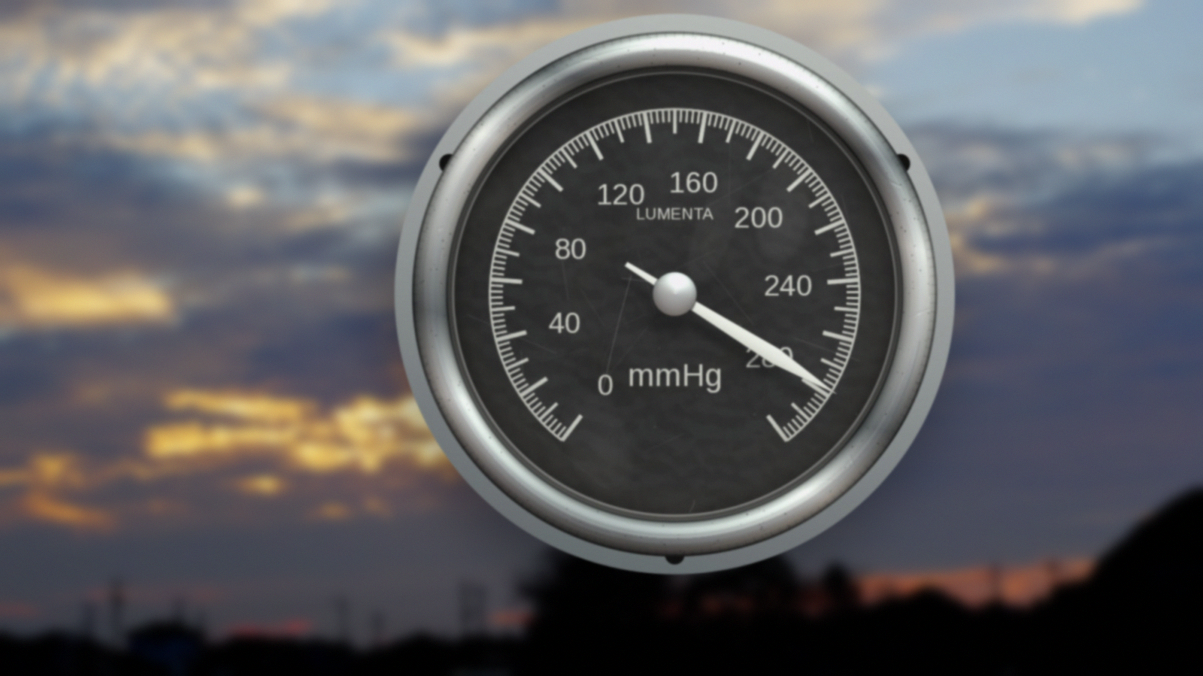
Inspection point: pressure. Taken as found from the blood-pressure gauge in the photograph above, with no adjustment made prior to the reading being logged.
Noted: 278 mmHg
